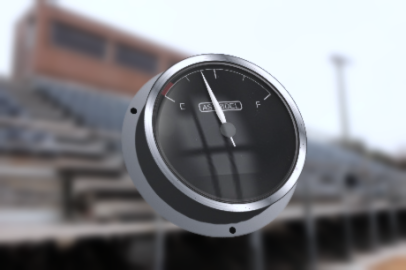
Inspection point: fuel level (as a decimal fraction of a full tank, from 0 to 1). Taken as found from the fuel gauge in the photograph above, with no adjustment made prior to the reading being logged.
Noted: 0.375
